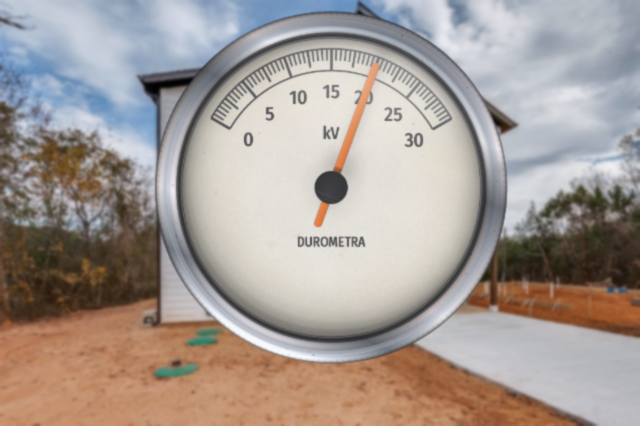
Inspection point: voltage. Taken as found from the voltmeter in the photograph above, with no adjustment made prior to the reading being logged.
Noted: 20 kV
